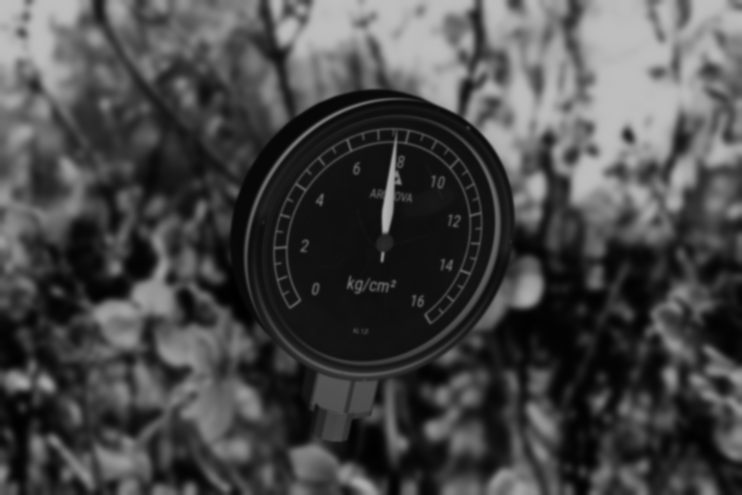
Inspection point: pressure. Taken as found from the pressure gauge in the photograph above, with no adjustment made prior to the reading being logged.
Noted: 7.5 kg/cm²
